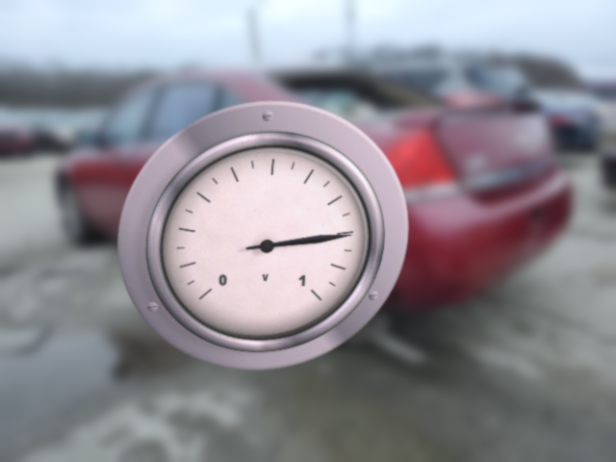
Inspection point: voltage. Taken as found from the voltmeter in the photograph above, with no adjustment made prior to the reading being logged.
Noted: 0.8 V
